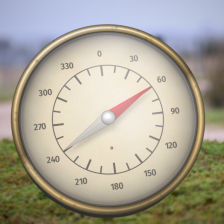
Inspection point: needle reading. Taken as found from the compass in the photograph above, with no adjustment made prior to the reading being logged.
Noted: 60 °
